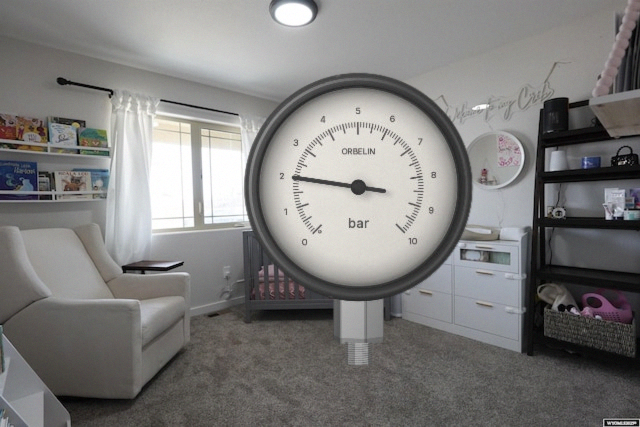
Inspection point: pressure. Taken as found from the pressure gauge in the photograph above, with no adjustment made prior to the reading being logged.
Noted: 2 bar
